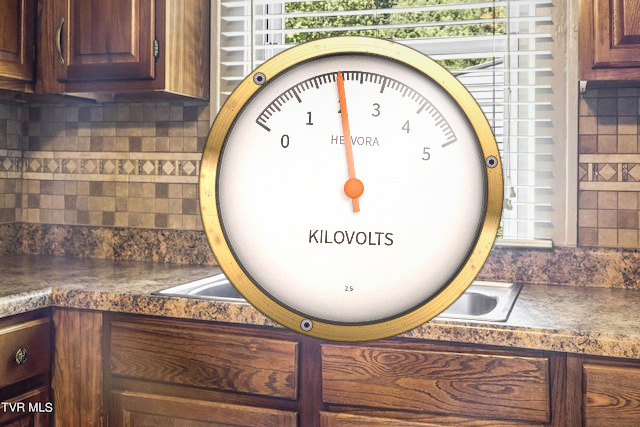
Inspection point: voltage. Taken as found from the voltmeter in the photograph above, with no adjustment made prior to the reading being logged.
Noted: 2 kV
